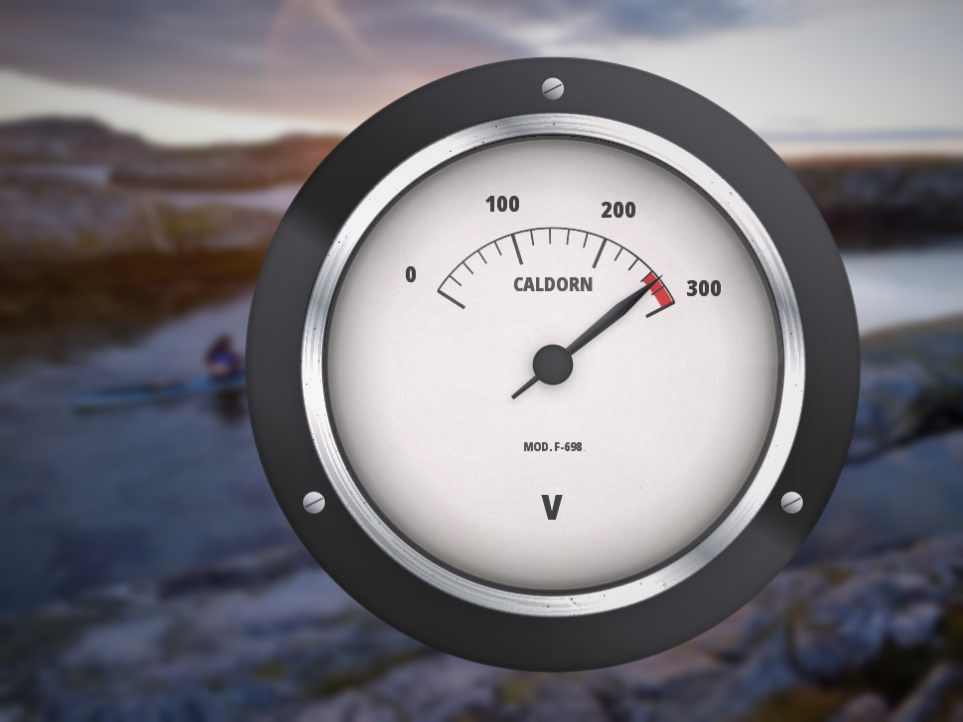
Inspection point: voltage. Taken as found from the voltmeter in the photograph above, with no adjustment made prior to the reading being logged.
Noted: 270 V
